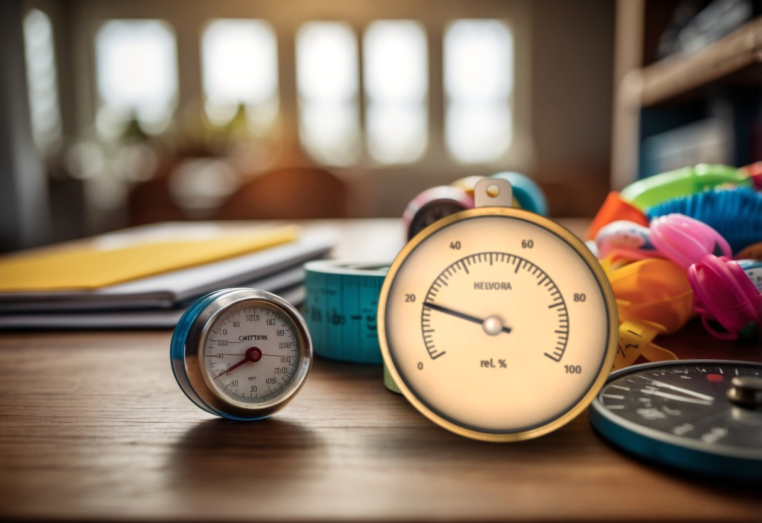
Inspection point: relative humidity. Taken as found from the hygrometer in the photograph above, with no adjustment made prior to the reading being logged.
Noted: 20 %
